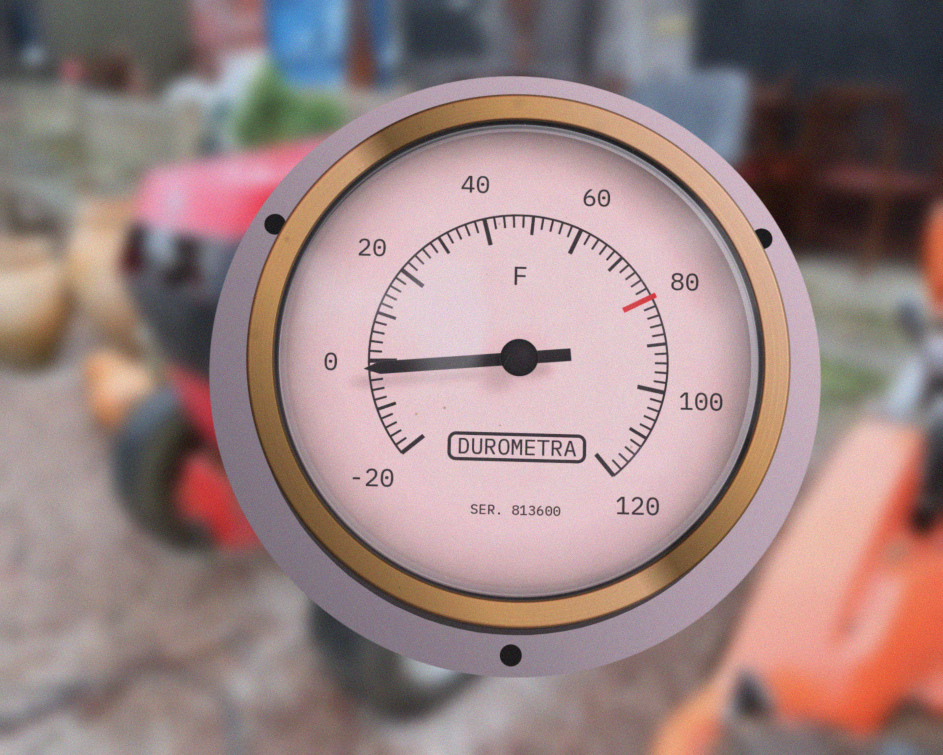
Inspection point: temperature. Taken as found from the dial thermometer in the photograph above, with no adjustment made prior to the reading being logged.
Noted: -2 °F
